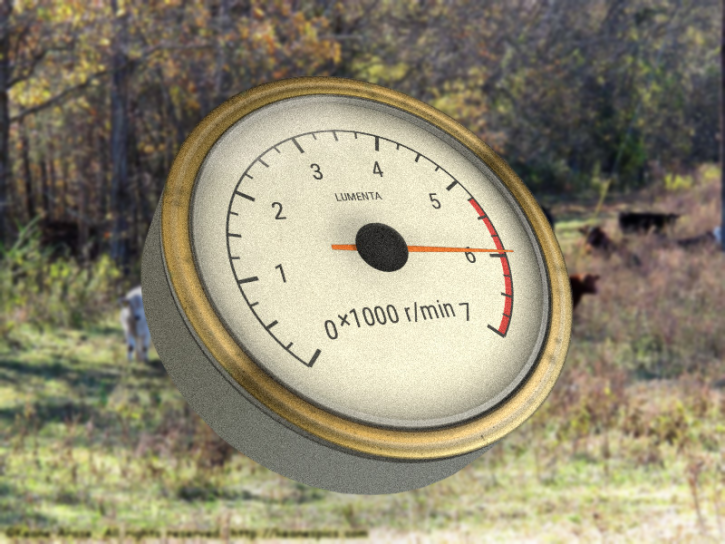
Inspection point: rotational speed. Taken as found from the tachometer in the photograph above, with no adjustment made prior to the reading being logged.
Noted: 6000 rpm
